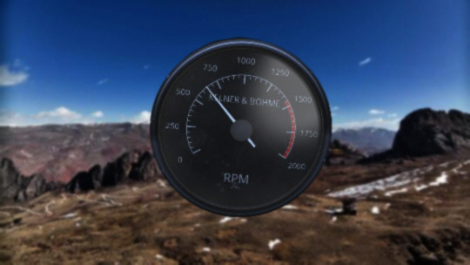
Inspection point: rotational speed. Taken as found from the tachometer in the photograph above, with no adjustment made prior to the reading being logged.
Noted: 650 rpm
